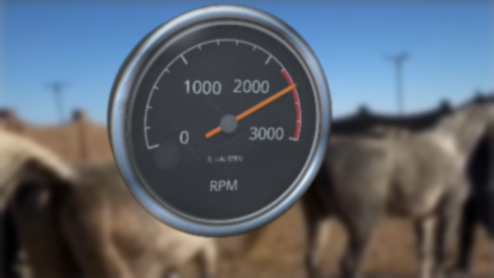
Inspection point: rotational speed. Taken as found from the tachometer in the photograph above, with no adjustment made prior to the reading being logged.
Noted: 2400 rpm
